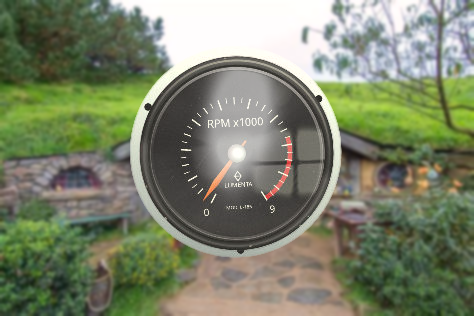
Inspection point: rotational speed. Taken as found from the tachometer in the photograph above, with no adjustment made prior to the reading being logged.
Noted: 250 rpm
